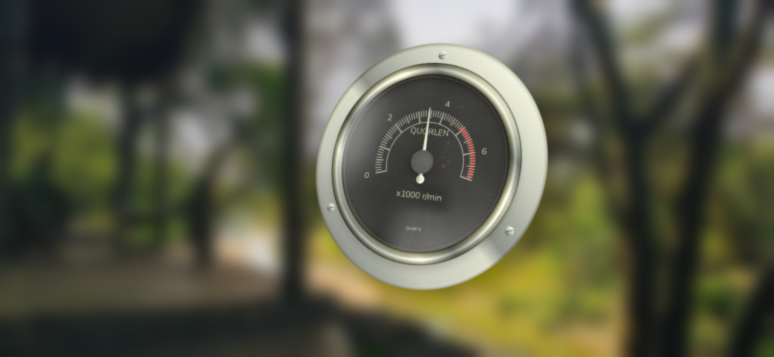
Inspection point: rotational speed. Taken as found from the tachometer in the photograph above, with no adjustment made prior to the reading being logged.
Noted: 3500 rpm
